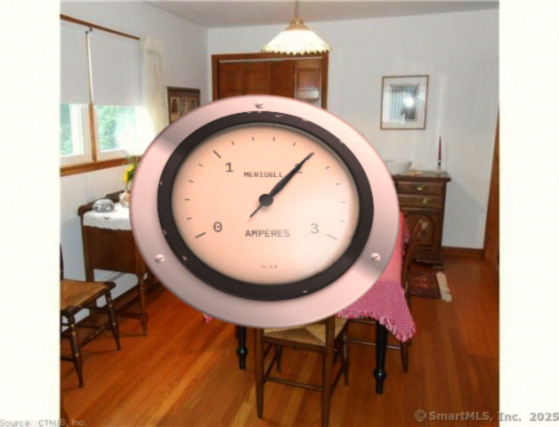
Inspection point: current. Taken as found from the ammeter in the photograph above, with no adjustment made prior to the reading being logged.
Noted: 2 A
